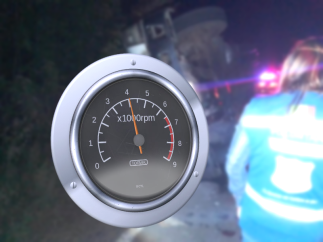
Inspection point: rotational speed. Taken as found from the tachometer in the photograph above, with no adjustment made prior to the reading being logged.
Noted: 4000 rpm
